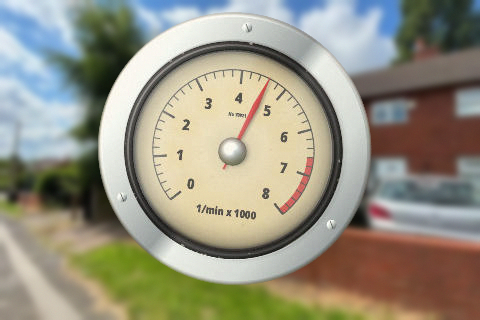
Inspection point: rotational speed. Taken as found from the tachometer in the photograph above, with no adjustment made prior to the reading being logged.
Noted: 4600 rpm
